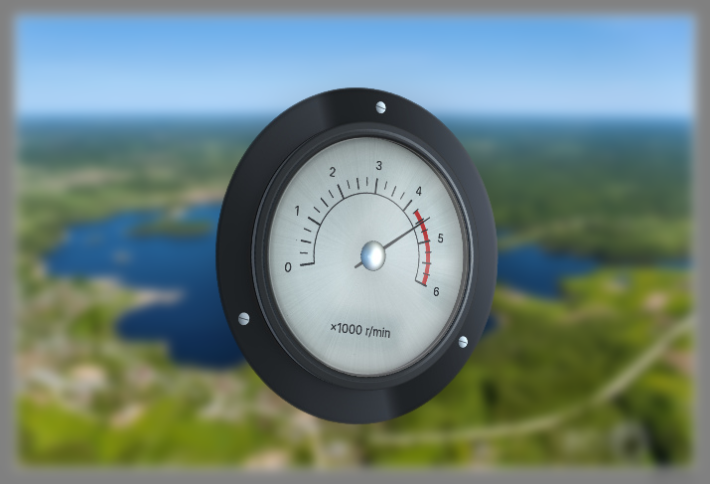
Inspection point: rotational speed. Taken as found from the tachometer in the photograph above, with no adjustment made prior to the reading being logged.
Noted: 4500 rpm
